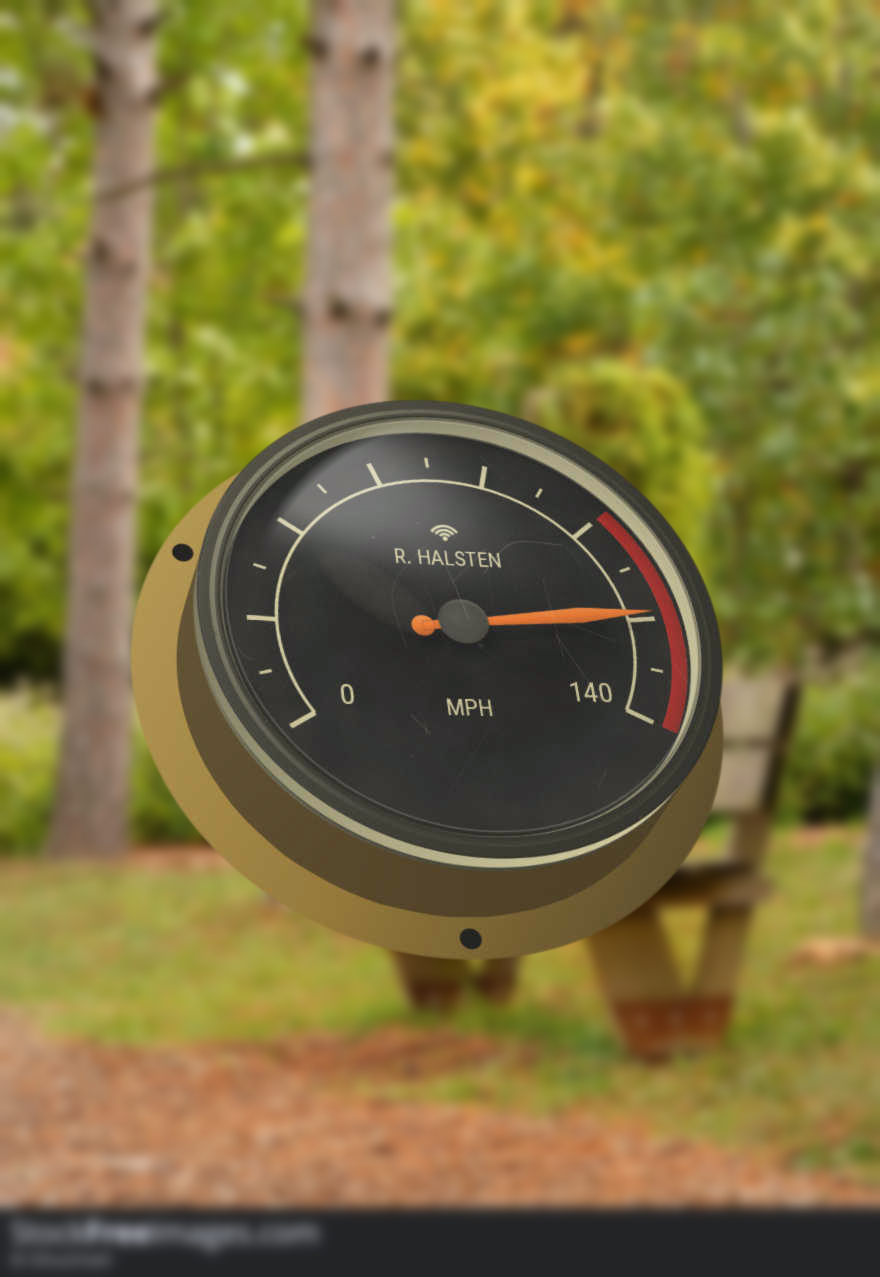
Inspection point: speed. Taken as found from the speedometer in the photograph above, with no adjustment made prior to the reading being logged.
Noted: 120 mph
